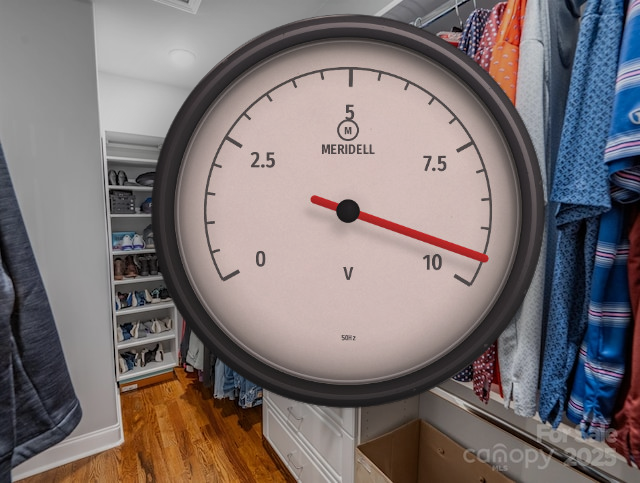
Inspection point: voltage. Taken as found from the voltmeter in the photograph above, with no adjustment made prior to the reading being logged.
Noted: 9.5 V
